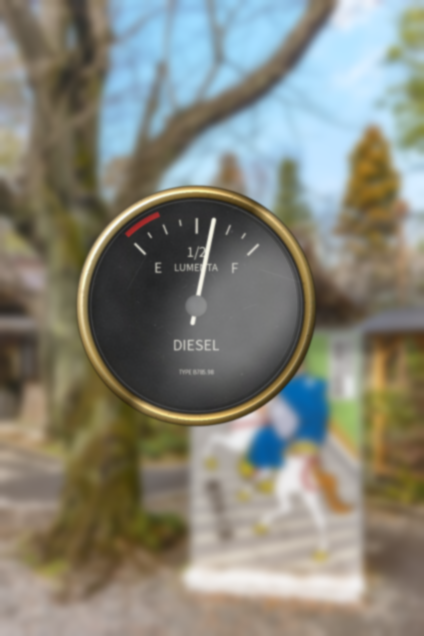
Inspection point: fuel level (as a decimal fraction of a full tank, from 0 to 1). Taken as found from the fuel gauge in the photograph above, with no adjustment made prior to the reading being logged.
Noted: 0.625
